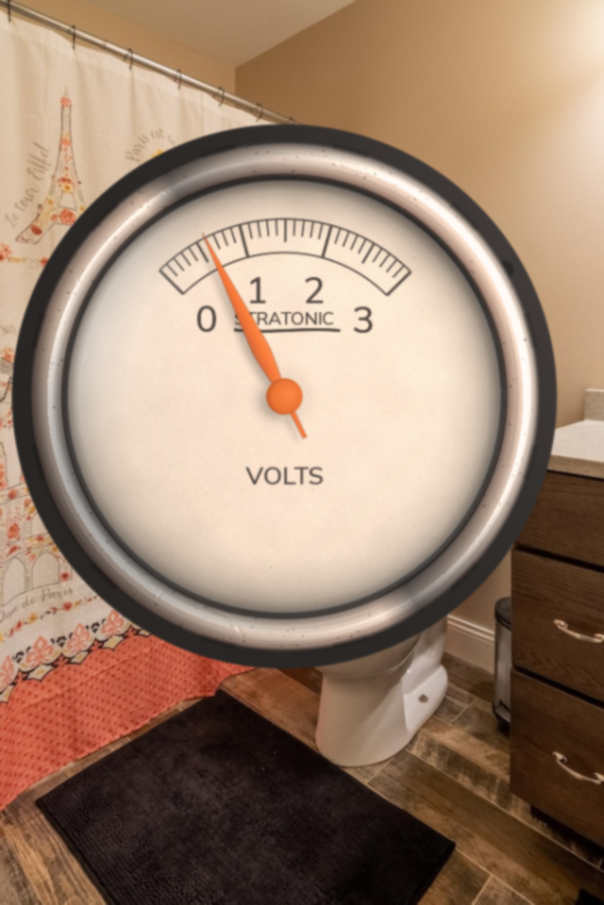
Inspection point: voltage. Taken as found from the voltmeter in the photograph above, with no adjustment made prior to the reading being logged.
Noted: 0.6 V
